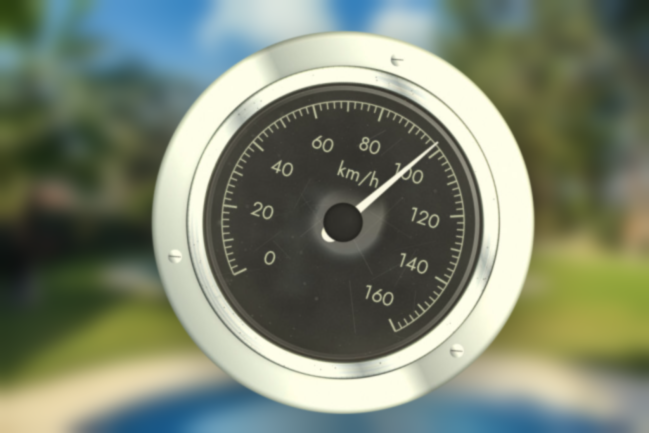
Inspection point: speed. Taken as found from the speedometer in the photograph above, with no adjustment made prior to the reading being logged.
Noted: 98 km/h
